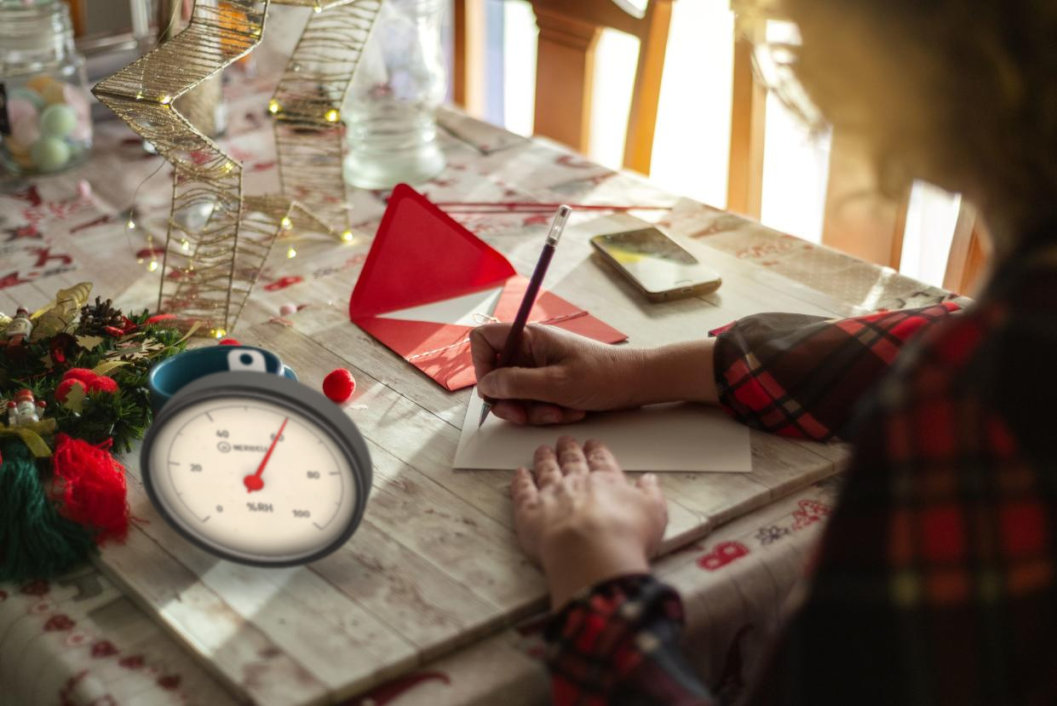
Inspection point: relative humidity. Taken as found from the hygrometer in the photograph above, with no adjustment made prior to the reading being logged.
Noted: 60 %
